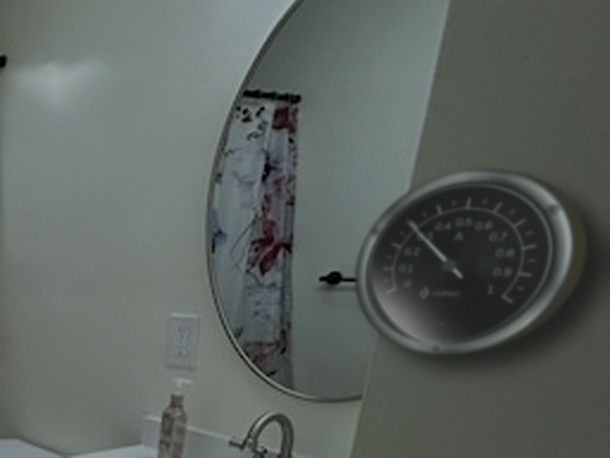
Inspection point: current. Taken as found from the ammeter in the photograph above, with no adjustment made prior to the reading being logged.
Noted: 0.3 A
